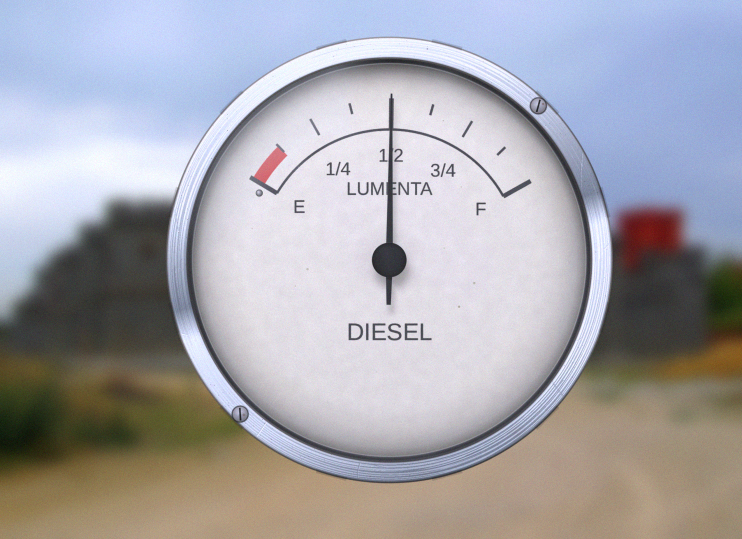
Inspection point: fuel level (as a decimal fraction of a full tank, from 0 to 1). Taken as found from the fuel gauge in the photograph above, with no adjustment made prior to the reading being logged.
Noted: 0.5
